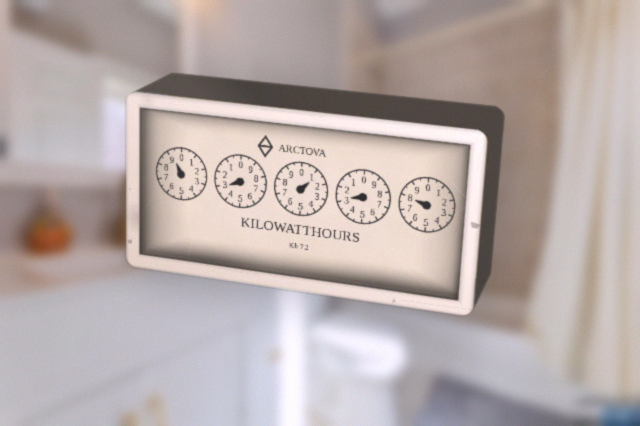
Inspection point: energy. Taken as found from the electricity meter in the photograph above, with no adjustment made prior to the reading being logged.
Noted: 93128 kWh
